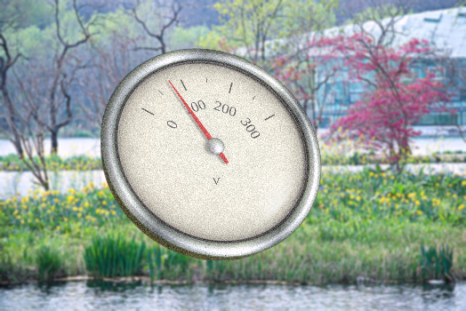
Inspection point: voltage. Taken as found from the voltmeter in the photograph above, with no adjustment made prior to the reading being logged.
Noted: 75 V
